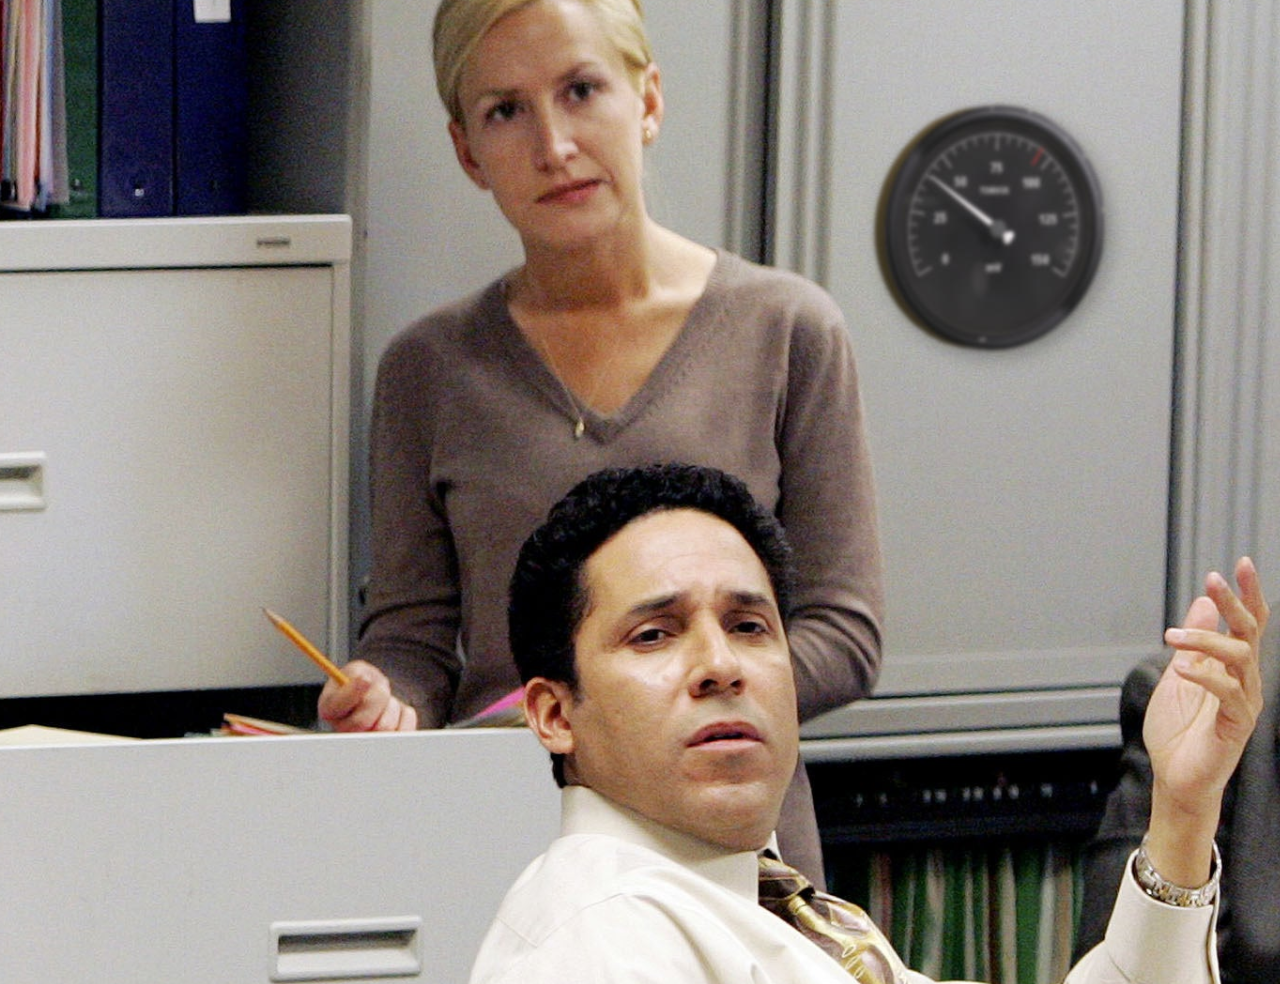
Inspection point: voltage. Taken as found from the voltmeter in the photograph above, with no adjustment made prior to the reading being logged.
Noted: 40 mV
